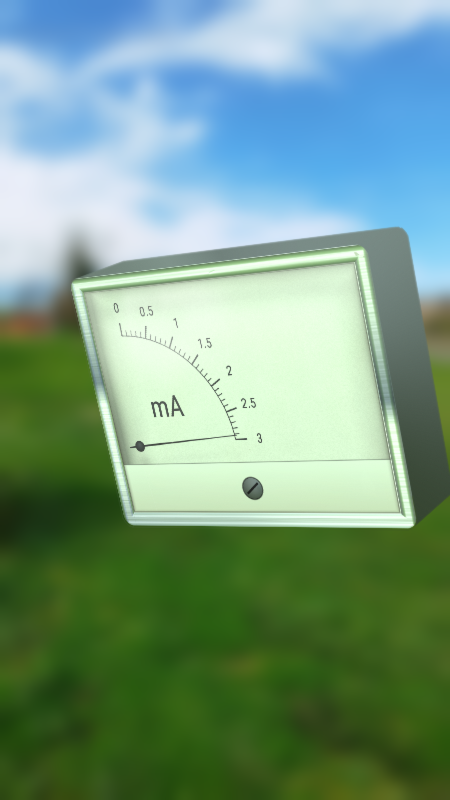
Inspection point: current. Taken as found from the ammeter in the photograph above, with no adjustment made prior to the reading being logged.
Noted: 2.9 mA
